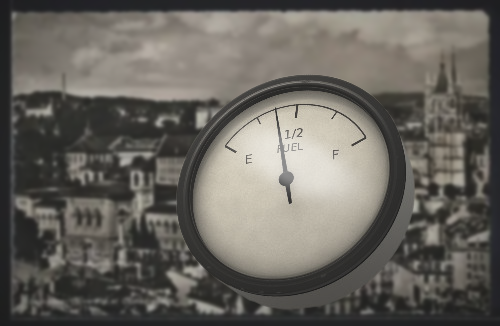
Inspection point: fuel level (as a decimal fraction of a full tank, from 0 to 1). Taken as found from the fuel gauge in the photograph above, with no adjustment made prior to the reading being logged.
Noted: 0.375
